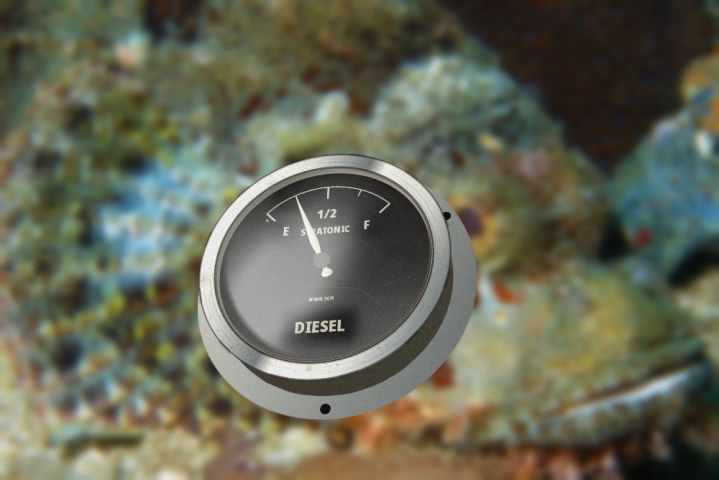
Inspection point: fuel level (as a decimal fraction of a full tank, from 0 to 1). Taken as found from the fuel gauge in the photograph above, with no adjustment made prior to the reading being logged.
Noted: 0.25
